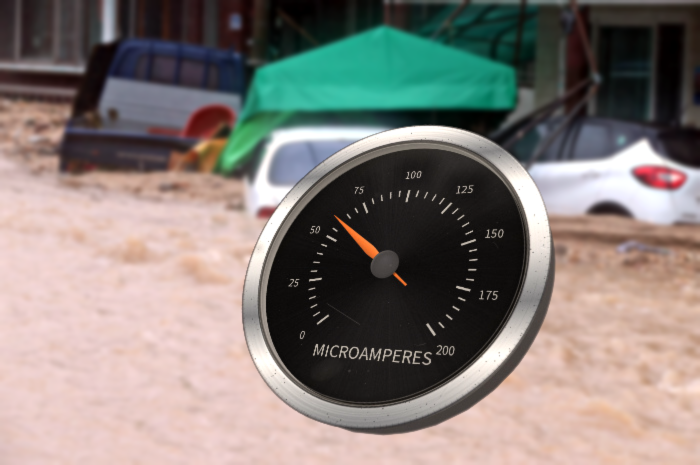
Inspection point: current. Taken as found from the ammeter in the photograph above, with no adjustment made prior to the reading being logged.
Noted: 60 µA
